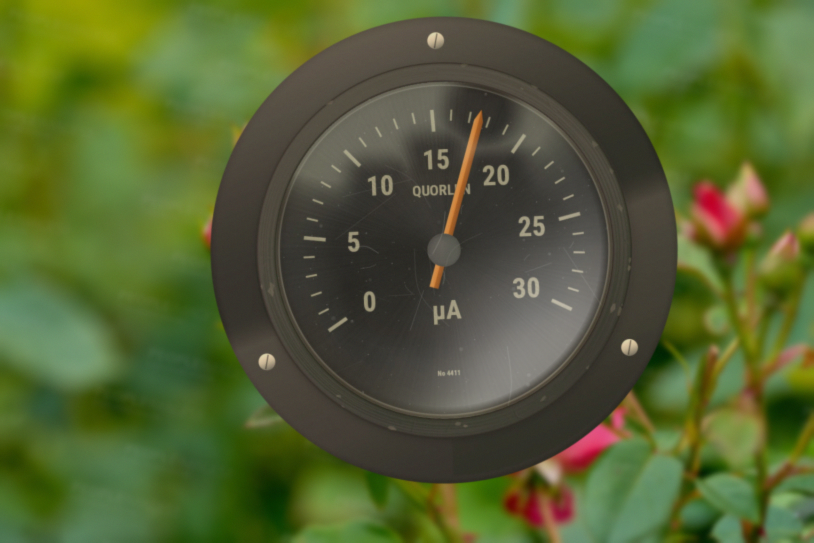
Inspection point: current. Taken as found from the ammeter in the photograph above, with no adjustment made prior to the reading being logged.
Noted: 17.5 µA
